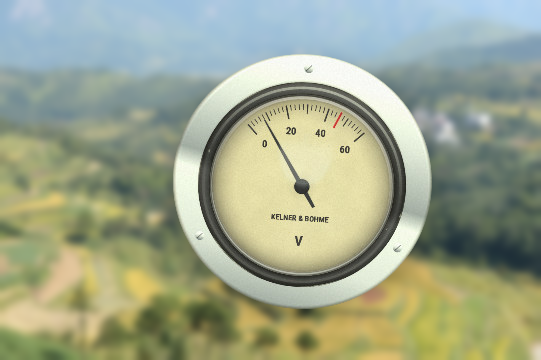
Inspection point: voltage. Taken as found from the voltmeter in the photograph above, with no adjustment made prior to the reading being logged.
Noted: 8 V
